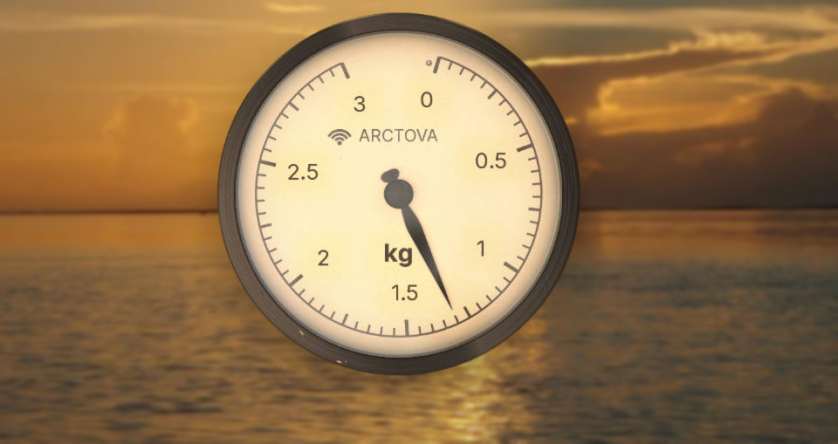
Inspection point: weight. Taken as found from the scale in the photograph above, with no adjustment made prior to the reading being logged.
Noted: 1.3 kg
